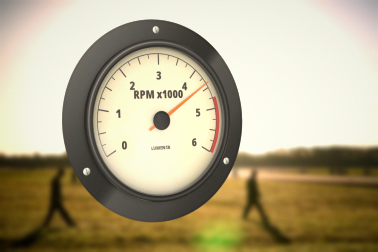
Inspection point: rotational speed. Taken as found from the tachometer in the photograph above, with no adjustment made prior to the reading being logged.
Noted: 4375 rpm
